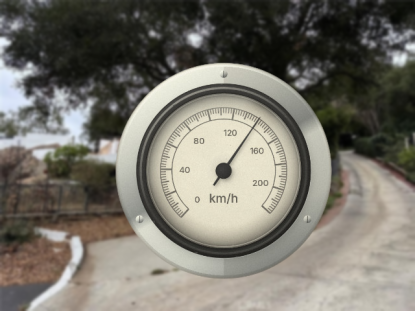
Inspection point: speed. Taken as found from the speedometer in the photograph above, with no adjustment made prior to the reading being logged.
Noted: 140 km/h
